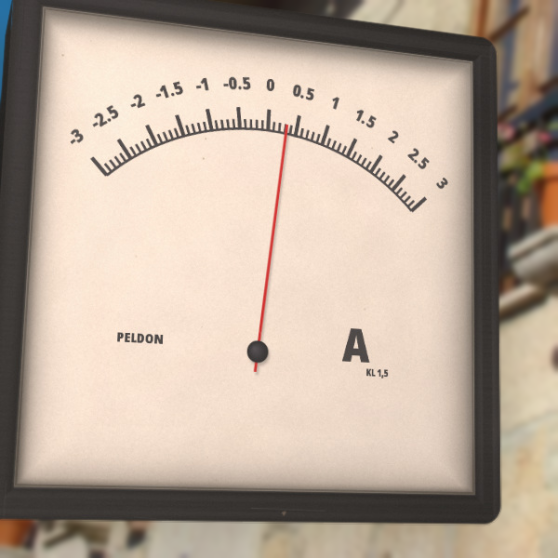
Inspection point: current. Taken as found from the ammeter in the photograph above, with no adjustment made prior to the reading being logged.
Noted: 0.3 A
